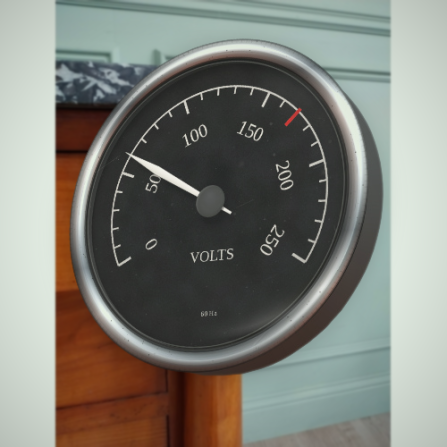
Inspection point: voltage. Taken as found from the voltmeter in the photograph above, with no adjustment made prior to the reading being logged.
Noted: 60 V
